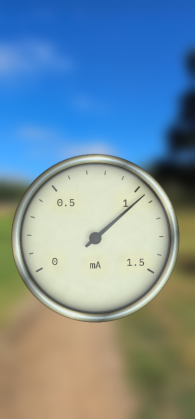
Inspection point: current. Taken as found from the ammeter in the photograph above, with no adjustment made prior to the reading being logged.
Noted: 1.05 mA
